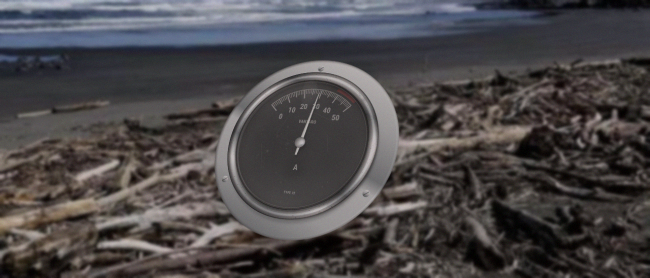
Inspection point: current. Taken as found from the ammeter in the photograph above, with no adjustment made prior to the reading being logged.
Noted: 30 A
